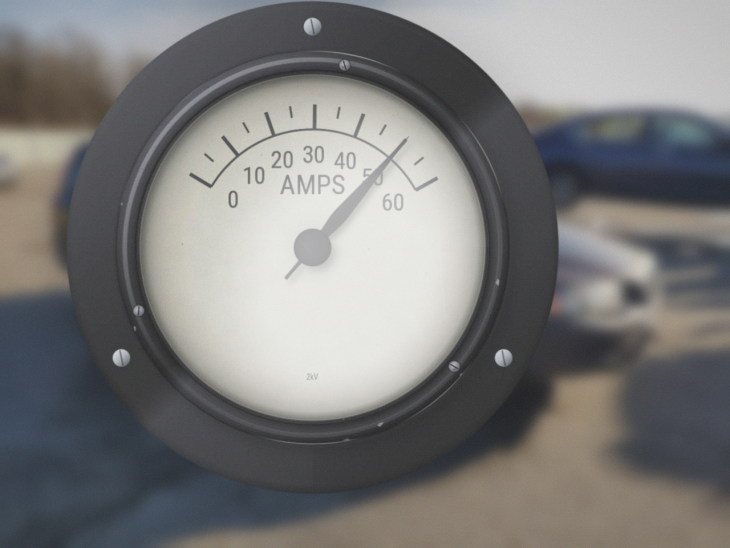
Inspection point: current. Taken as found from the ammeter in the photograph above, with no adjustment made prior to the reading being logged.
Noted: 50 A
